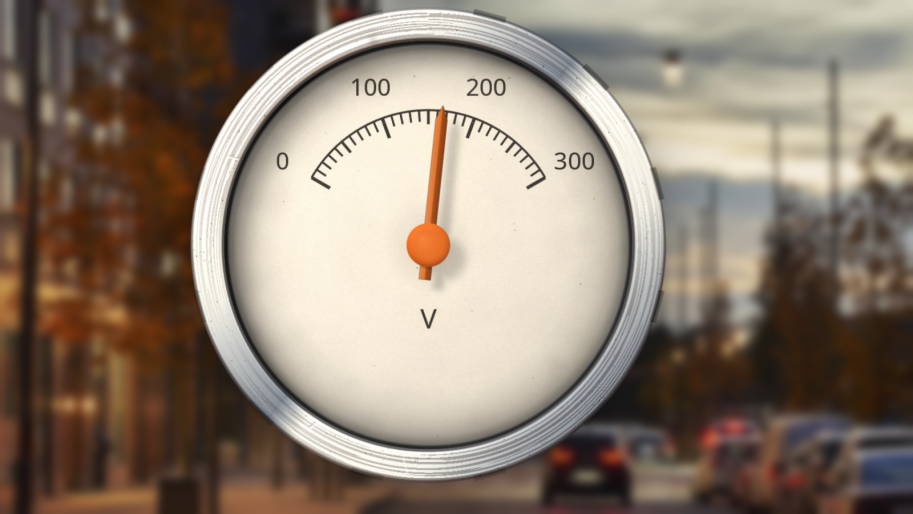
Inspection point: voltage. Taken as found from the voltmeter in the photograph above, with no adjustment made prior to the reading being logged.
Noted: 165 V
